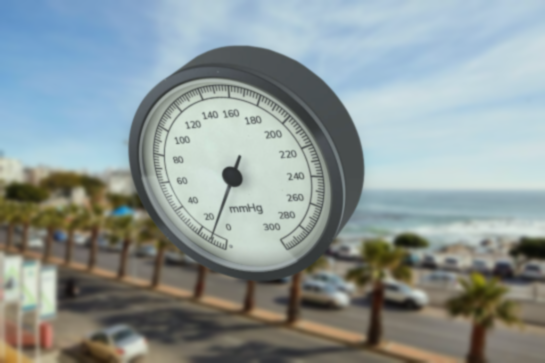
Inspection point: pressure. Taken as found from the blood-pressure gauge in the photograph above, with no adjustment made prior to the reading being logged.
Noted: 10 mmHg
